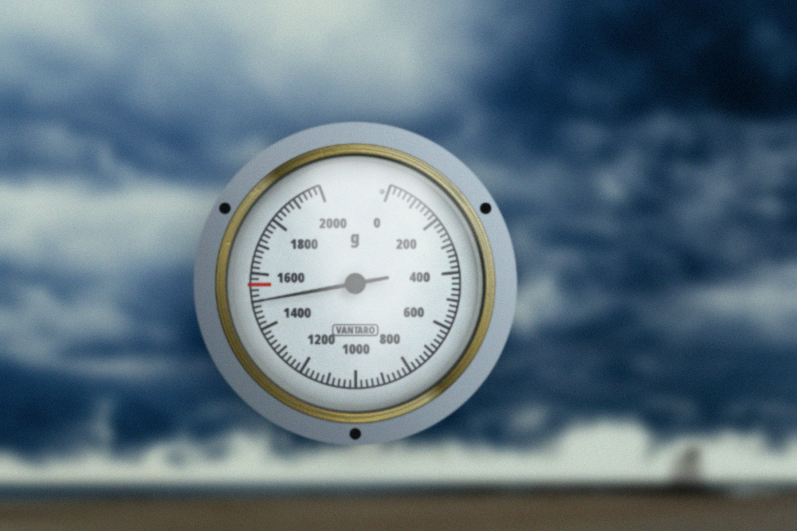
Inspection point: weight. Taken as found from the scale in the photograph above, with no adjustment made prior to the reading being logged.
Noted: 1500 g
